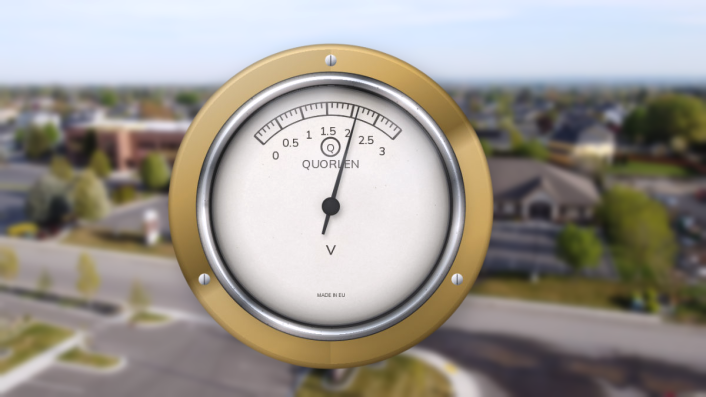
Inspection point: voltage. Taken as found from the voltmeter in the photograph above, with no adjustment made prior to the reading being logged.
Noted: 2.1 V
